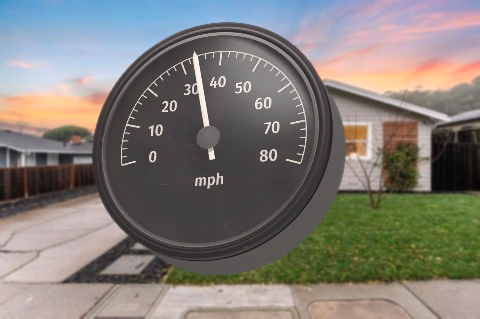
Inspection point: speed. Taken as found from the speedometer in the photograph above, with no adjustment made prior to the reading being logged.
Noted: 34 mph
